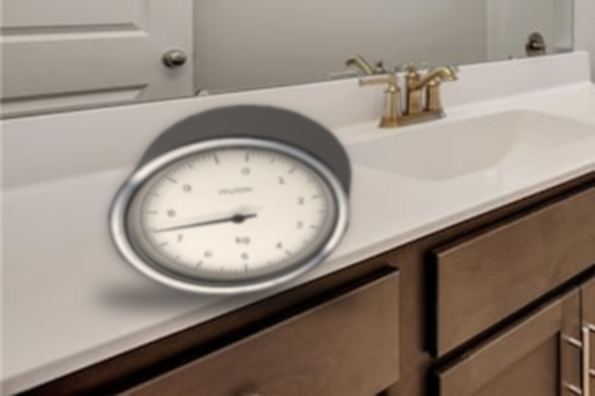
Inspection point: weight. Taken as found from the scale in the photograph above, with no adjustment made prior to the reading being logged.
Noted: 7.5 kg
